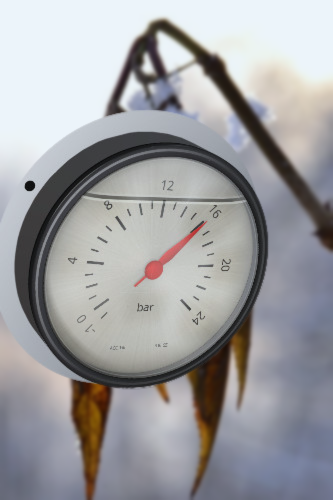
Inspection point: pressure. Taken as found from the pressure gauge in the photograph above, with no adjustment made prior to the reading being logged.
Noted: 16 bar
